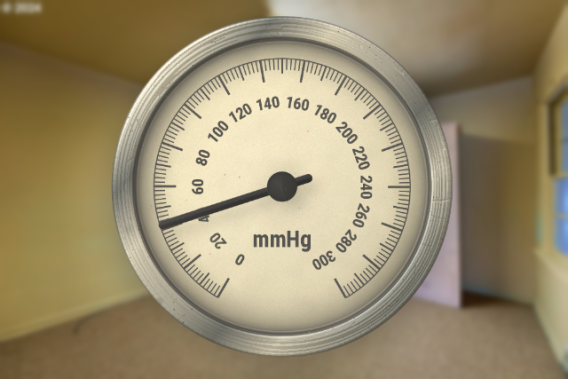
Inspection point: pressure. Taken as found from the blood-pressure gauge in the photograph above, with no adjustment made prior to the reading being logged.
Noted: 42 mmHg
